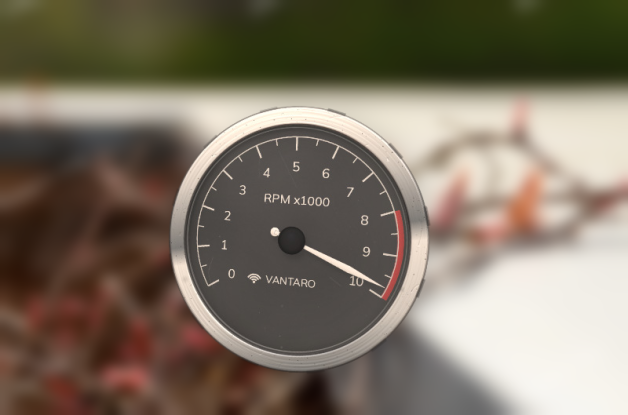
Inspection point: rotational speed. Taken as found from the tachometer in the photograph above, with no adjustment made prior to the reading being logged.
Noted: 9750 rpm
